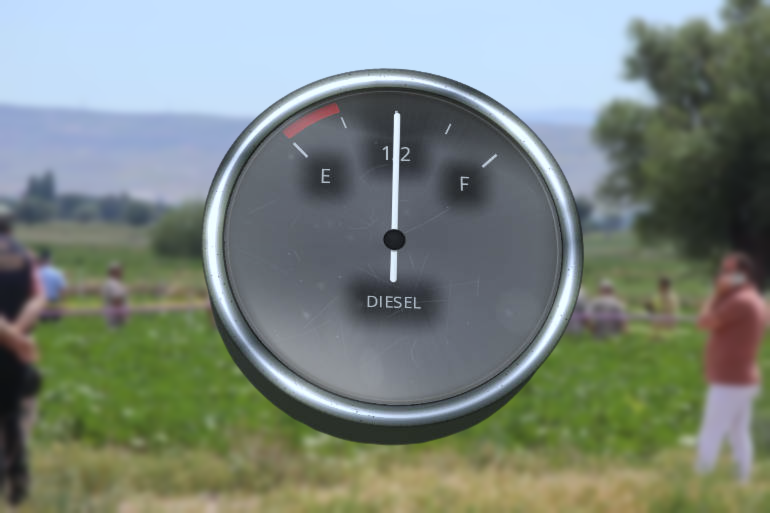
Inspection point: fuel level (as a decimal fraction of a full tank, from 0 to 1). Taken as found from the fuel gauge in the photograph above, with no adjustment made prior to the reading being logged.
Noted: 0.5
